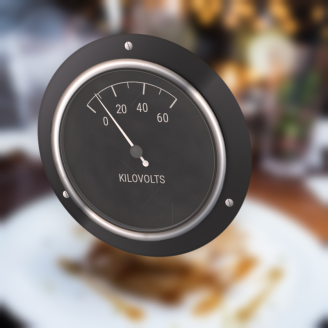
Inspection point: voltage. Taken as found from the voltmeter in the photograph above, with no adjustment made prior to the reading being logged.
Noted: 10 kV
